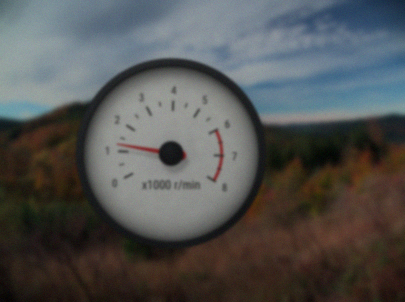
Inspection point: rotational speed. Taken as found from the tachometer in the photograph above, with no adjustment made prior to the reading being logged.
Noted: 1250 rpm
